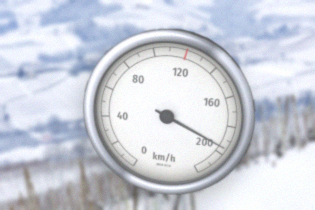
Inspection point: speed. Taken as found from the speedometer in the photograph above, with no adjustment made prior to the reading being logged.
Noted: 195 km/h
